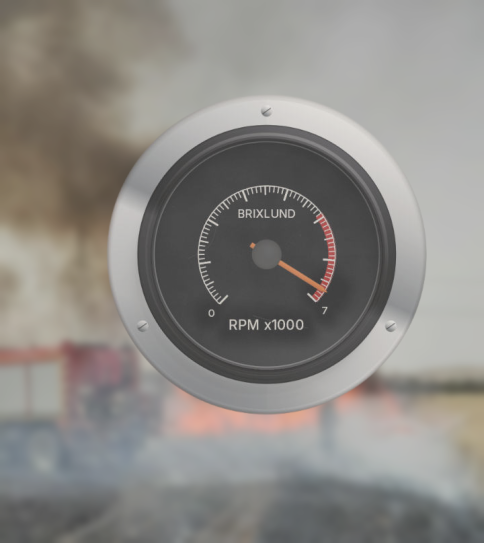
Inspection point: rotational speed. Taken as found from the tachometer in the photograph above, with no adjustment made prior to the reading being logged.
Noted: 6700 rpm
